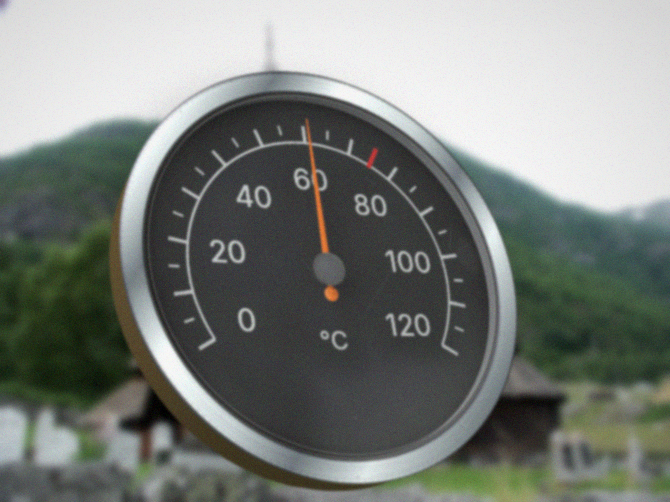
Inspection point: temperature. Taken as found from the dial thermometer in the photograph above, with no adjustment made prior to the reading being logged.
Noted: 60 °C
